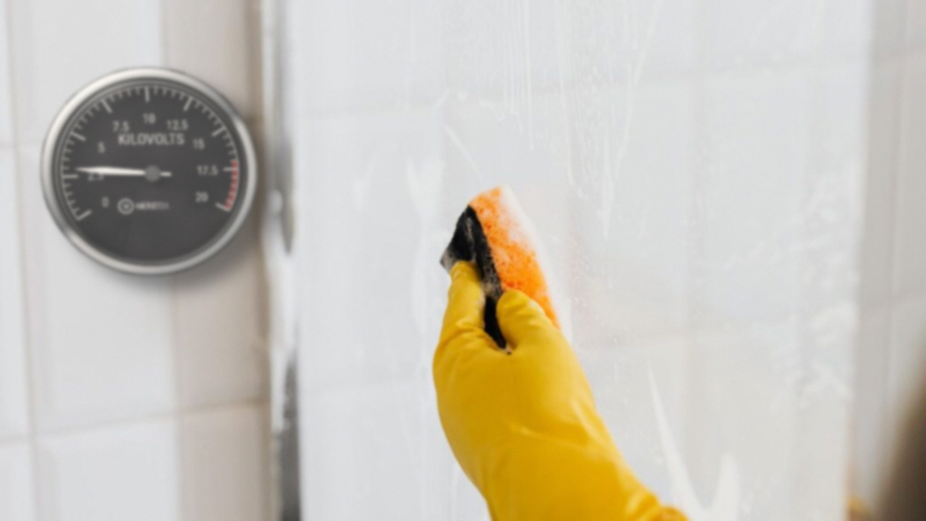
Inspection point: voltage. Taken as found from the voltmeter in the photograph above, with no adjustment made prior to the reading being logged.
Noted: 3 kV
